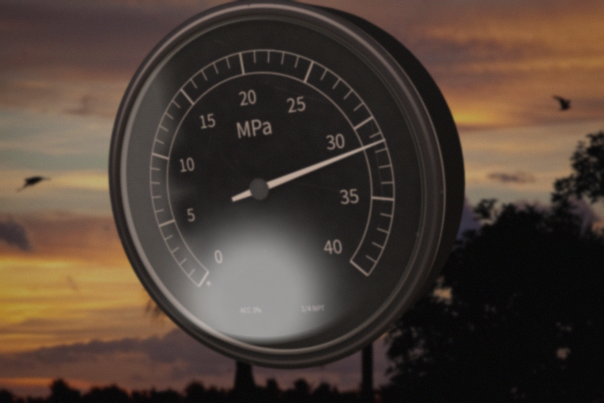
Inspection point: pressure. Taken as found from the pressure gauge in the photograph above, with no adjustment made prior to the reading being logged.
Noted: 31.5 MPa
